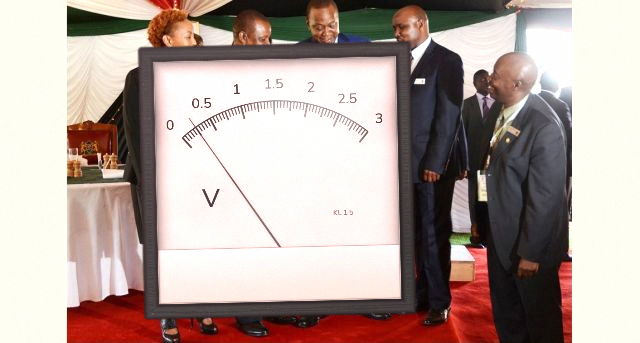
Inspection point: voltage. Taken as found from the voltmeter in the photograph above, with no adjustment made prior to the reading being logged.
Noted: 0.25 V
